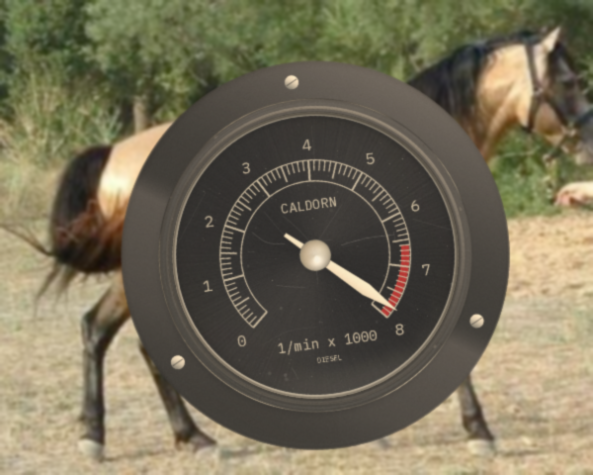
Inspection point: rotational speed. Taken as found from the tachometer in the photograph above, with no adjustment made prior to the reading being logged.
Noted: 7800 rpm
